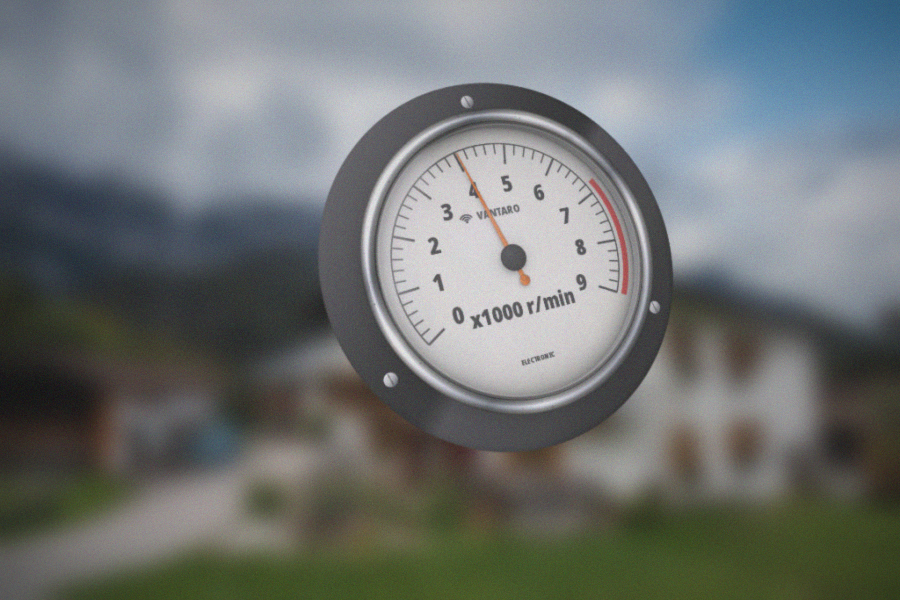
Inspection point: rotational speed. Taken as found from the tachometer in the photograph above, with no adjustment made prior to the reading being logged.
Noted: 4000 rpm
